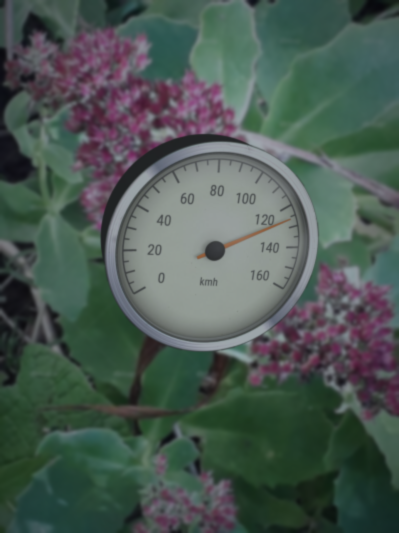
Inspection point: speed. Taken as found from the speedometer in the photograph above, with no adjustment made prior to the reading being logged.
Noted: 125 km/h
